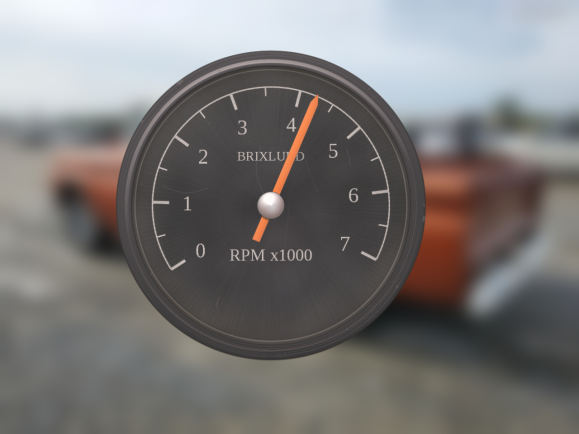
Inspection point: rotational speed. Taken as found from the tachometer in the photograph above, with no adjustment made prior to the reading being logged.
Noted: 4250 rpm
